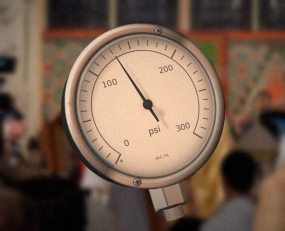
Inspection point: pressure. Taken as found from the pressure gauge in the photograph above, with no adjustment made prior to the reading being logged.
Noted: 130 psi
